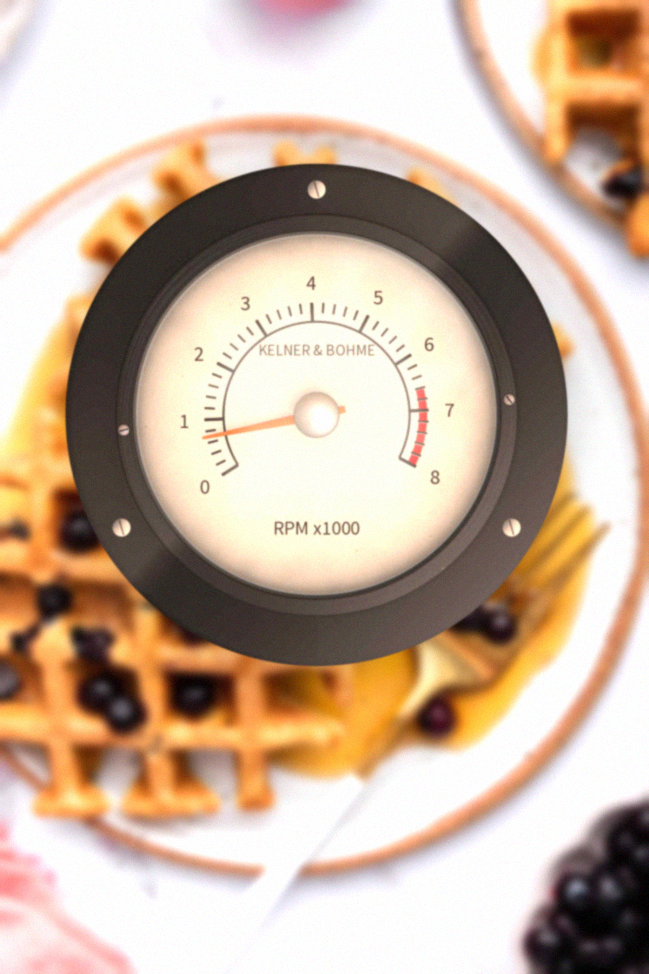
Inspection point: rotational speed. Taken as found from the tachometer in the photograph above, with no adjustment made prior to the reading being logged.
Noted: 700 rpm
